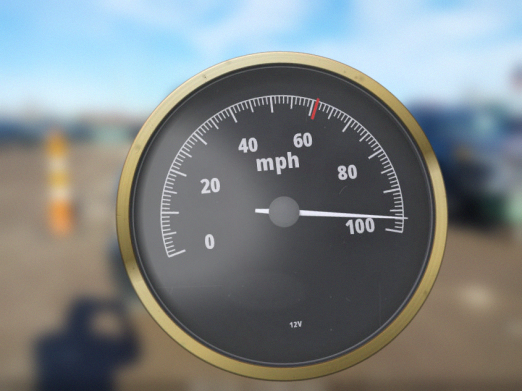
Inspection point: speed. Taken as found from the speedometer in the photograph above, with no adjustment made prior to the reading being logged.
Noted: 97 mph
